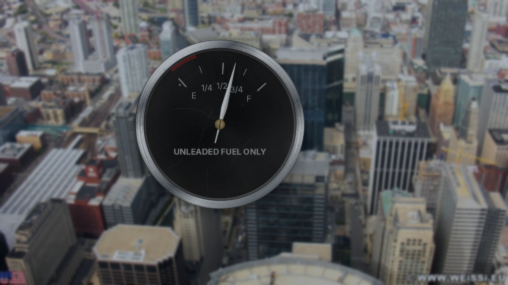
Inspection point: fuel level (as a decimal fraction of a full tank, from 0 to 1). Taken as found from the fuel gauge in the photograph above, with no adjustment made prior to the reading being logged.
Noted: 0.625
